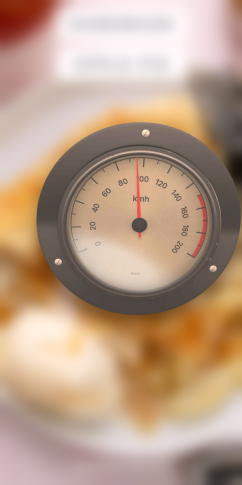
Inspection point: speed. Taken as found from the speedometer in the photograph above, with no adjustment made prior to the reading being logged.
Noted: 95 km/h
